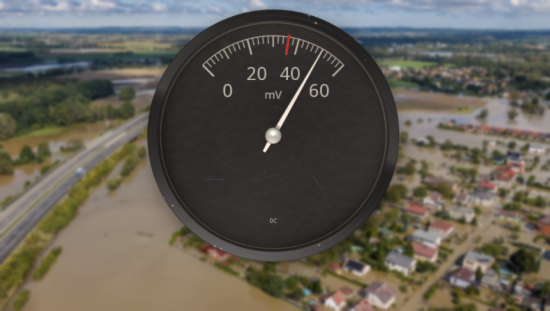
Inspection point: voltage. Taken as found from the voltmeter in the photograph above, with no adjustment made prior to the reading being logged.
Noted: 50 mV
